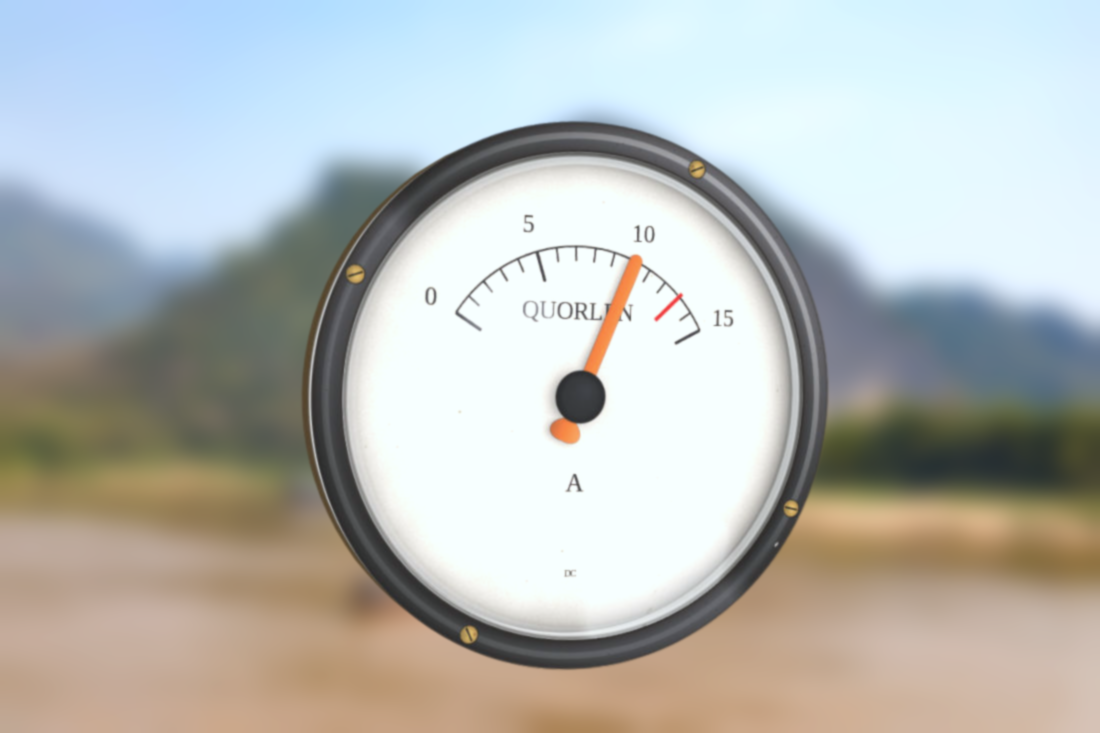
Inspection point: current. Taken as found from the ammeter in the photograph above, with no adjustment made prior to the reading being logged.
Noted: 10 A
